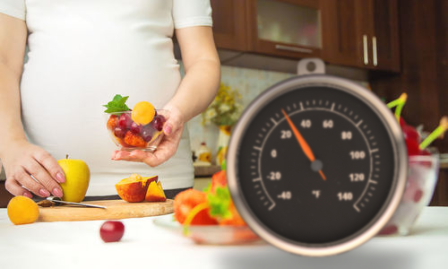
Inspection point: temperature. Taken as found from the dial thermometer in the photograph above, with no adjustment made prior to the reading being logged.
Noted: 28 °F
